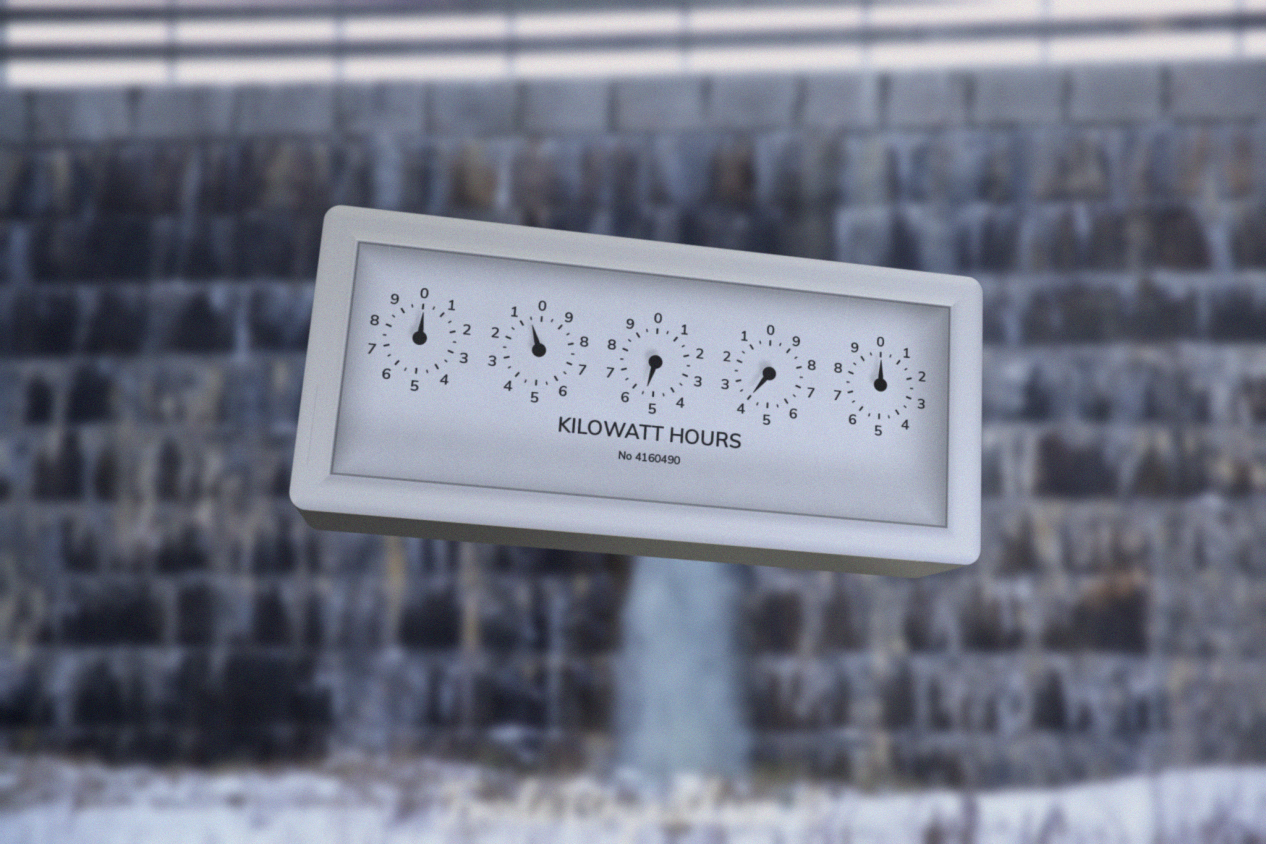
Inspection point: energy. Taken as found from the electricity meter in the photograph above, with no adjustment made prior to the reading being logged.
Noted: 540 kWh
